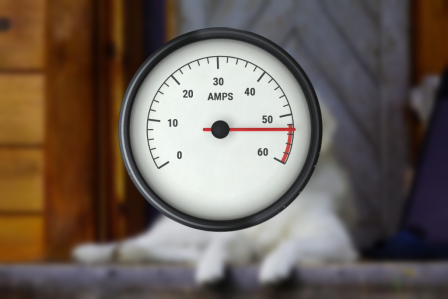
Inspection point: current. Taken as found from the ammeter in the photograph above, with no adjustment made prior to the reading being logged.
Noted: 53 A
